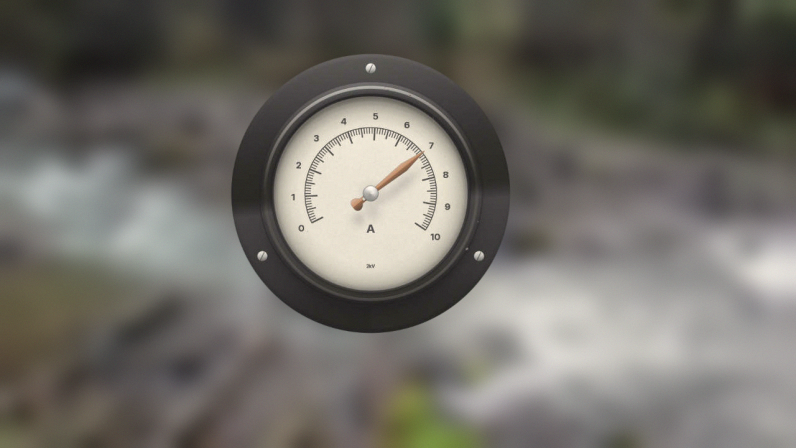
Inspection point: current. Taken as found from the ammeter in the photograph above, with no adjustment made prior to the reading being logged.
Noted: 7 A
